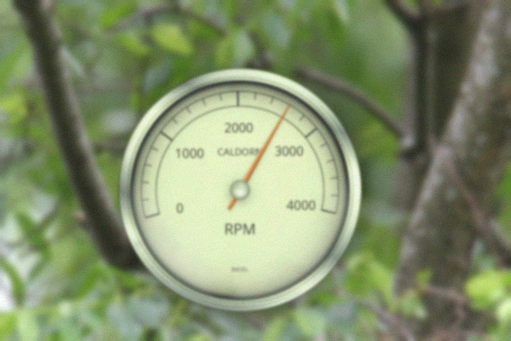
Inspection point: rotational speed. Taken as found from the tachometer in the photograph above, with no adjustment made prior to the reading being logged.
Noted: 2600 rpm
